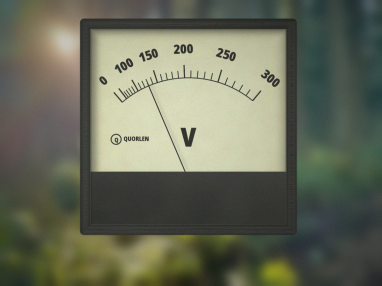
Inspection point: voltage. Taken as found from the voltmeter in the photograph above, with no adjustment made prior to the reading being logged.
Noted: 130 V
